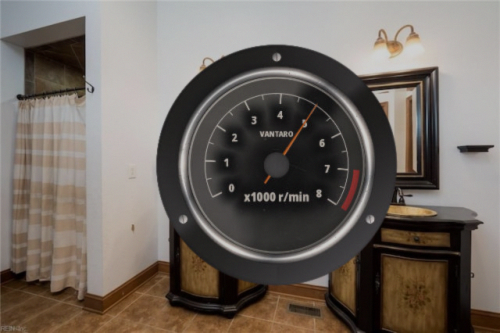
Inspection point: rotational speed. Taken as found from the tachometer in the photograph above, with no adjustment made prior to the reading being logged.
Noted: 5000 rpm
